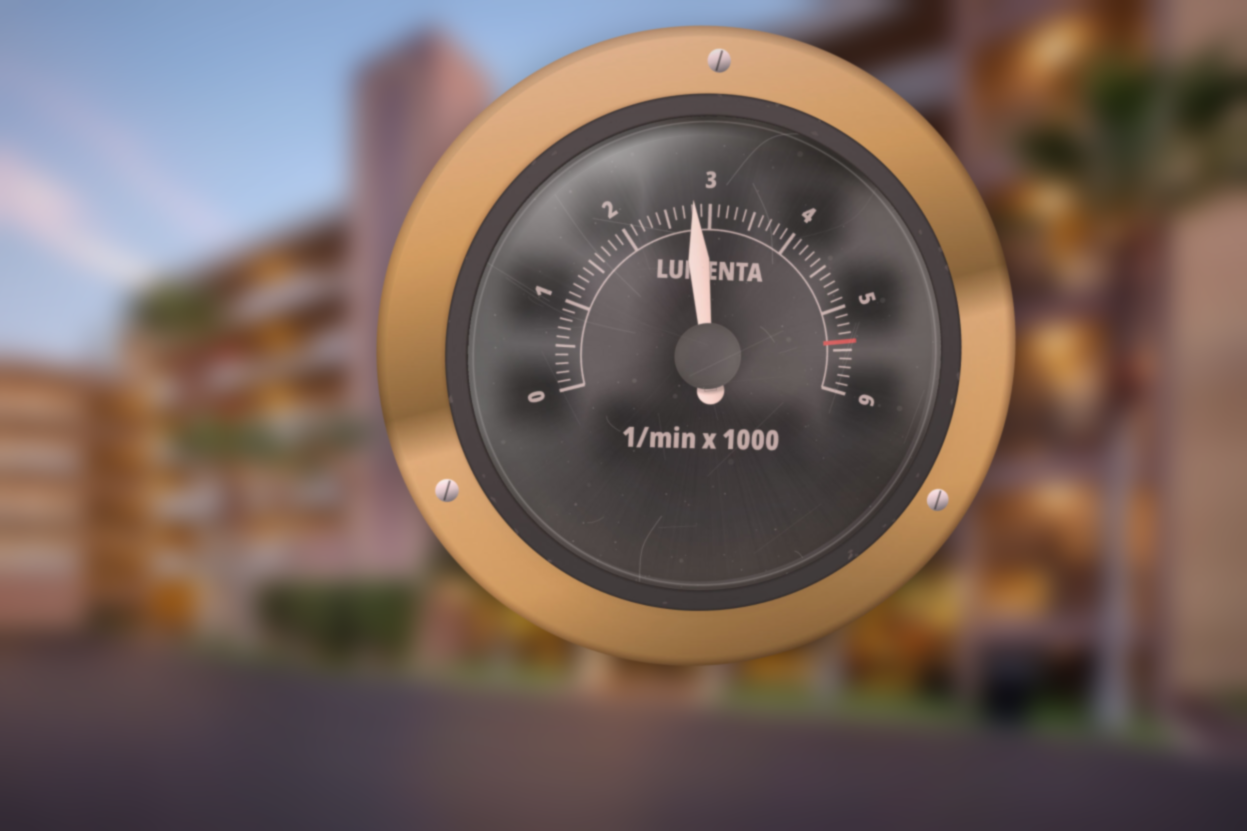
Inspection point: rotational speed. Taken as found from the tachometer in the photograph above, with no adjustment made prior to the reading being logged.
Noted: 2800 rpm
